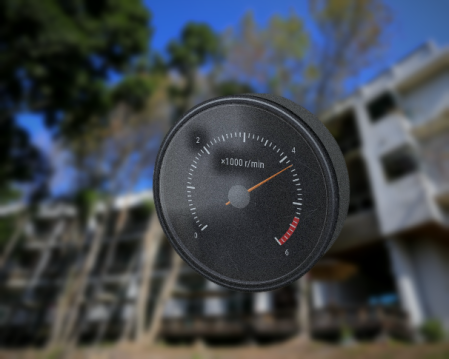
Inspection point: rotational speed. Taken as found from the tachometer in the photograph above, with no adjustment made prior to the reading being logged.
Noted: 4200 rpm
